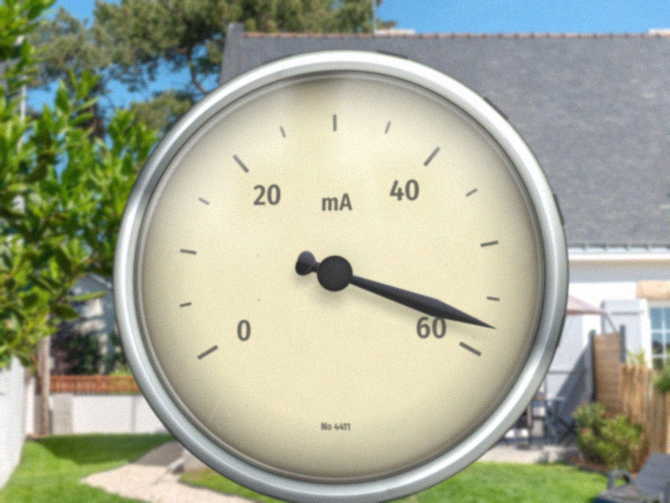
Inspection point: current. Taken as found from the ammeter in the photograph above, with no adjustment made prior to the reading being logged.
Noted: 57.5 mA
